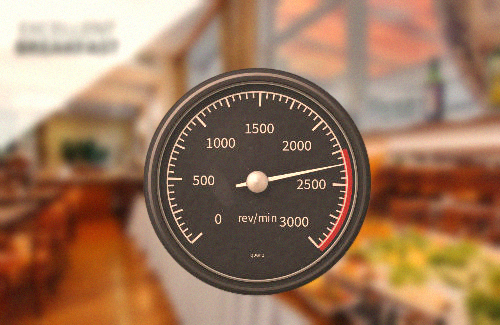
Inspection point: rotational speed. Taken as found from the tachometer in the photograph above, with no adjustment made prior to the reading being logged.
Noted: 2350 rpm
